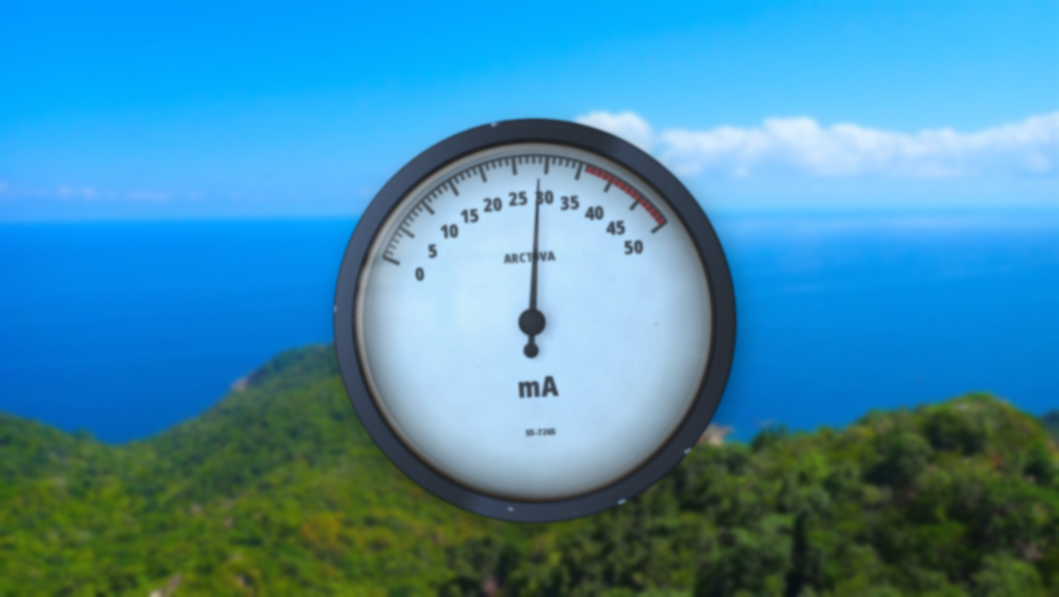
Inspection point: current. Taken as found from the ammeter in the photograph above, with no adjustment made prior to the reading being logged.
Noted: 29 mA
